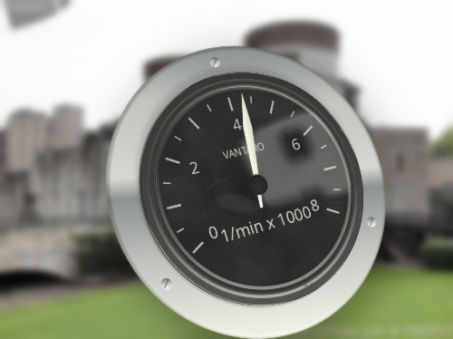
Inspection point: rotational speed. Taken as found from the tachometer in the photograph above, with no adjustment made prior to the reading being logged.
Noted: 4250 rpm
